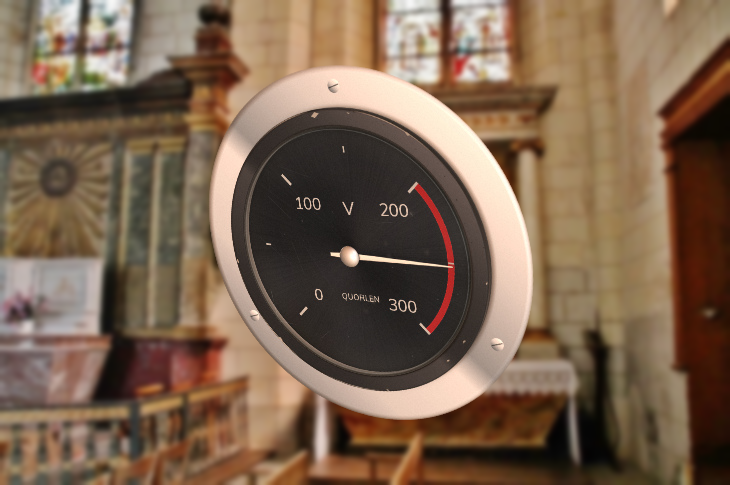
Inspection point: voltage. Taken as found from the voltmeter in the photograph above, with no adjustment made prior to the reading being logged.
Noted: 250 V
